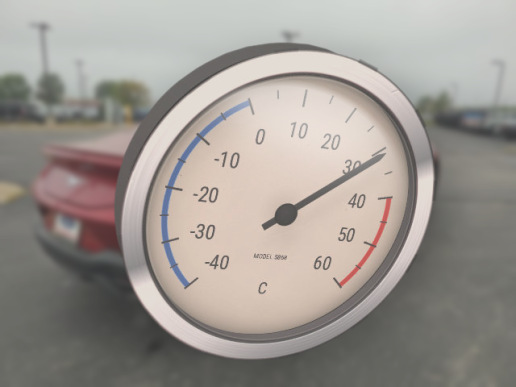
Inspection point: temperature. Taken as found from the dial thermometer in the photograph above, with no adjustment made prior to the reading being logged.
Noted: 30 °C
